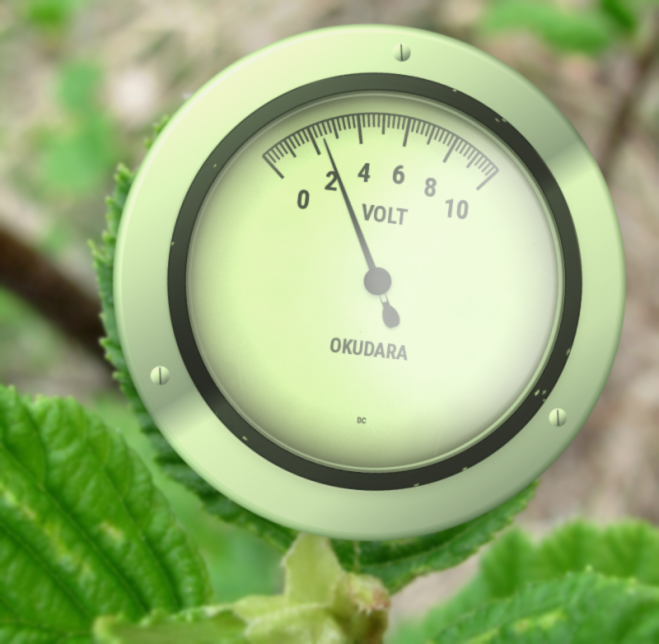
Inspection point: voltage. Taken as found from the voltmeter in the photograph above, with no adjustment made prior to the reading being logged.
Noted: 2.4 V
